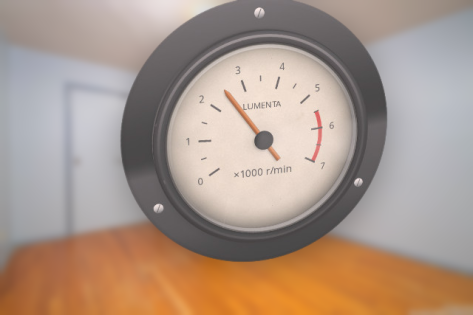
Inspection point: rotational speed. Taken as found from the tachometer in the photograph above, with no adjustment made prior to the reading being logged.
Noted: 2500 rpm
